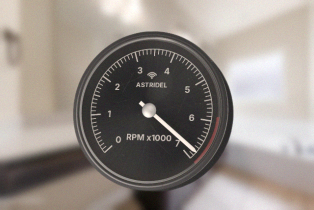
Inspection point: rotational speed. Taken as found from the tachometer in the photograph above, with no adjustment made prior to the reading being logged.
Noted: 6800 rpm
